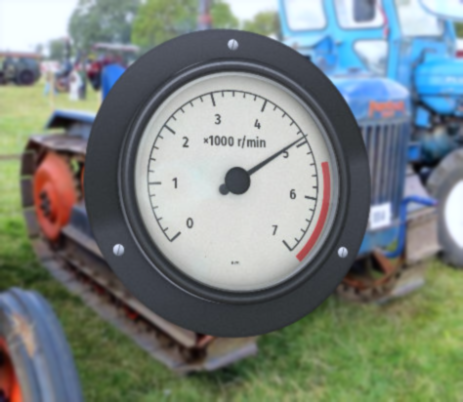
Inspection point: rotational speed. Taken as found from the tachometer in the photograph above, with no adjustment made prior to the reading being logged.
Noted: 4900 rpm
